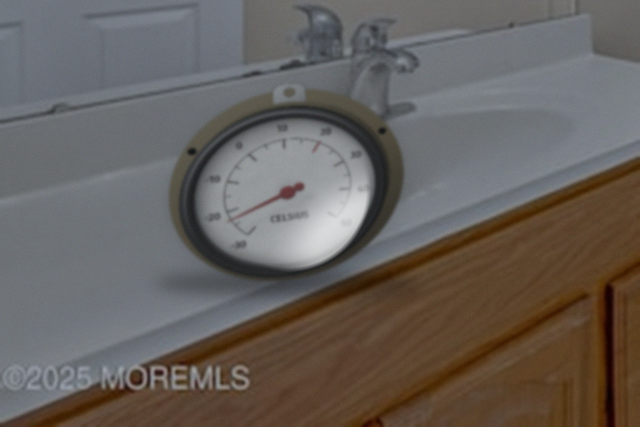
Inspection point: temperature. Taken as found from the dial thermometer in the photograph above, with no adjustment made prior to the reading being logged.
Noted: -22.5 °C
